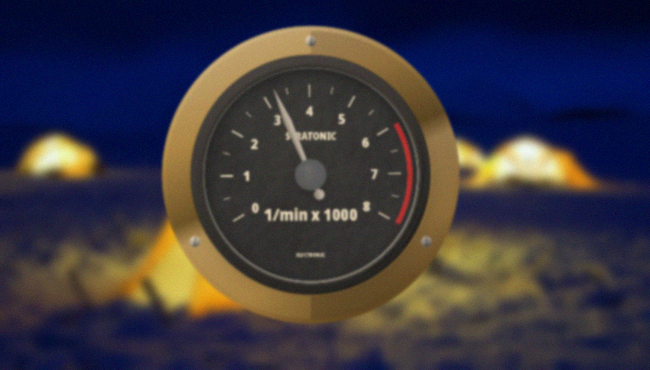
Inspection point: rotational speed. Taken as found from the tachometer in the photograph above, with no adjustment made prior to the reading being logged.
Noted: 3250 rpm
